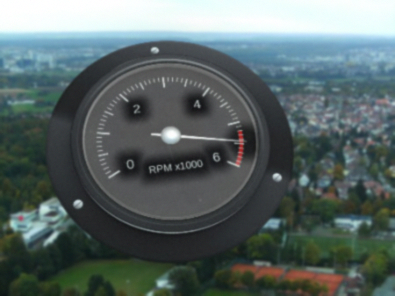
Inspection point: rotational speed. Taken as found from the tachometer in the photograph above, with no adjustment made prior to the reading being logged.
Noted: 5500 rpm
